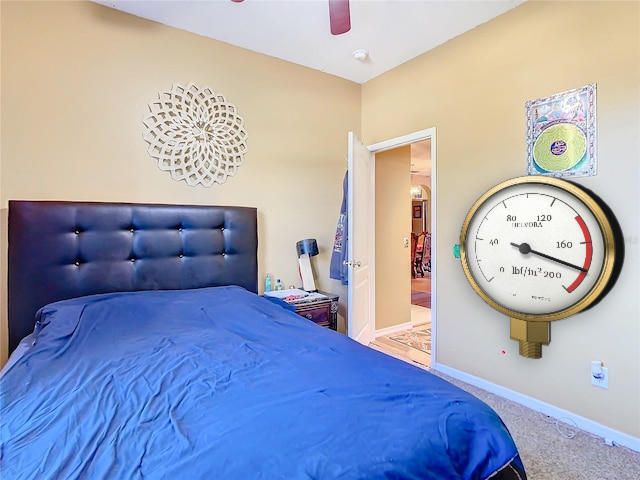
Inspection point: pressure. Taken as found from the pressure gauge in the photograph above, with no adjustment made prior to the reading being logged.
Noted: 180 psi
